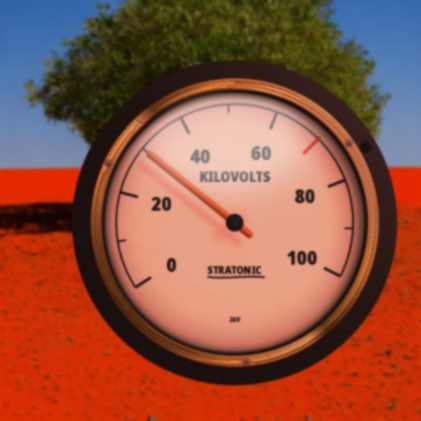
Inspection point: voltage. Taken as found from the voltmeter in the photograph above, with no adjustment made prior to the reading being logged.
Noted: 30 kV
